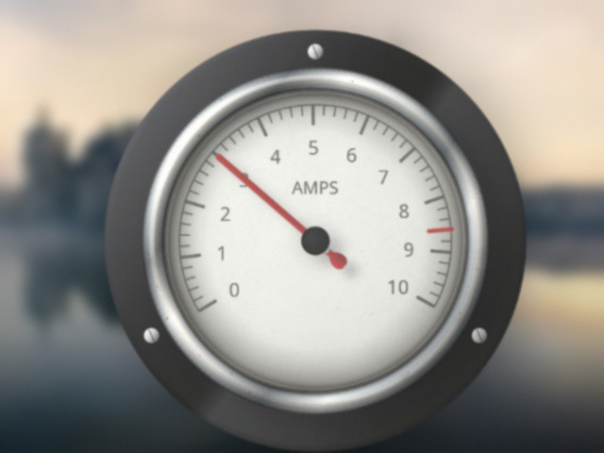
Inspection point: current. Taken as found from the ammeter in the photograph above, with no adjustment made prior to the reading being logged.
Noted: 3 A
